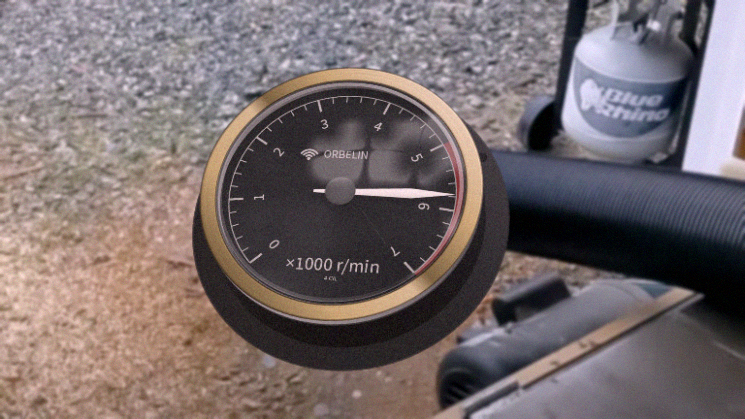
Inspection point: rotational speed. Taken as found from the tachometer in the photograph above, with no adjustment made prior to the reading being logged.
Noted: 5800 rpm
